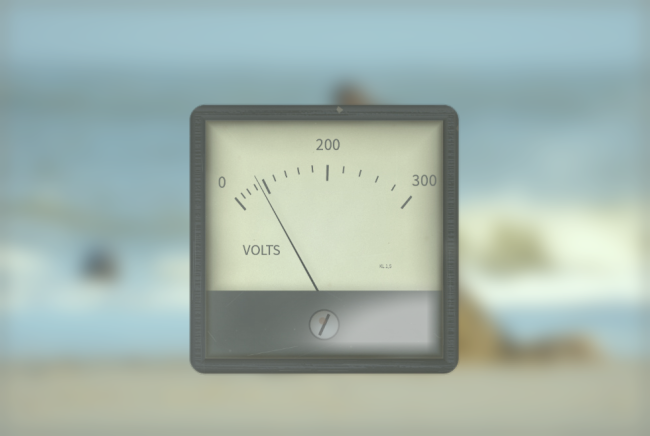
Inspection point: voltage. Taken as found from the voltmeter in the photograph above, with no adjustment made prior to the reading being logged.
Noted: 90 V
